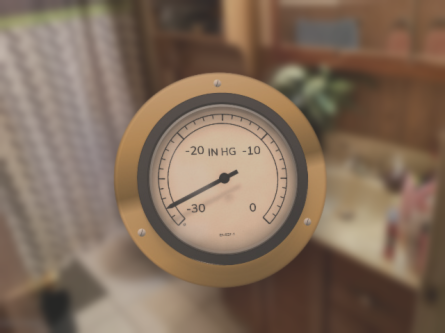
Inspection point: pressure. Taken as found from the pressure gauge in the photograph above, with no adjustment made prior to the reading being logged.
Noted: -28 inHg
